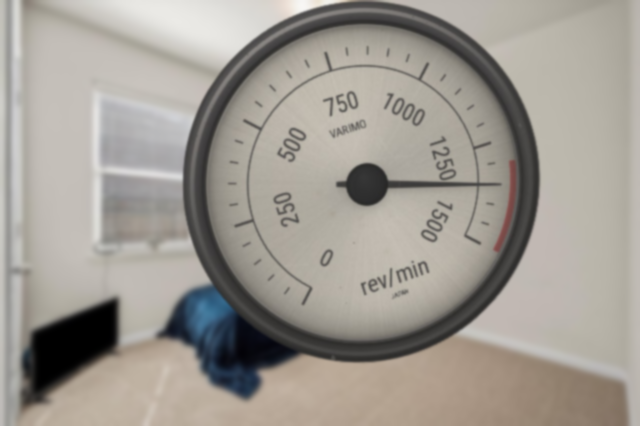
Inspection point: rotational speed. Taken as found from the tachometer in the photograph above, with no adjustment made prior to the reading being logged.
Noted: 1350 rpm
